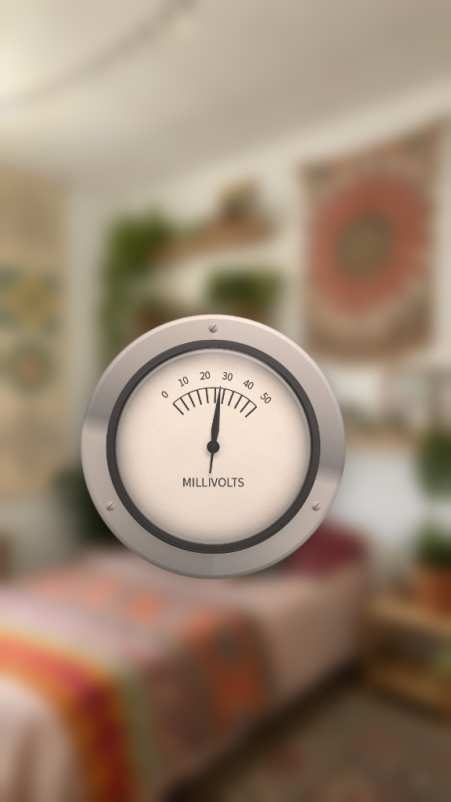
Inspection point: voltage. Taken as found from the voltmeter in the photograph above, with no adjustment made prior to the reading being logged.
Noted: 27.5 mV
